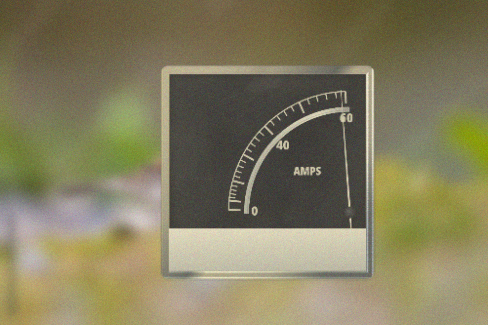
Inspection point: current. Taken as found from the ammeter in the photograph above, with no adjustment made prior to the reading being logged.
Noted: 59 A
